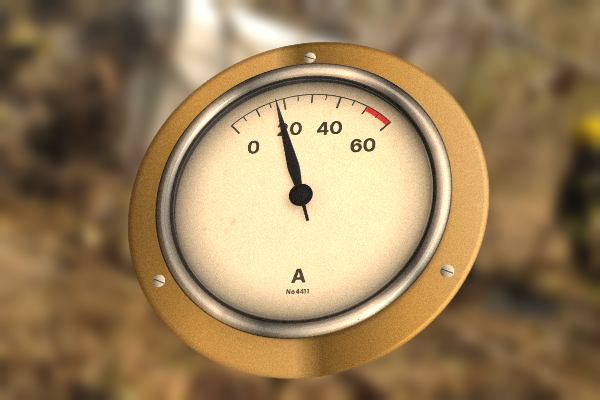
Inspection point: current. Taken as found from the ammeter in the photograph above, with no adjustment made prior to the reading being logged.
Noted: 17.5 A
